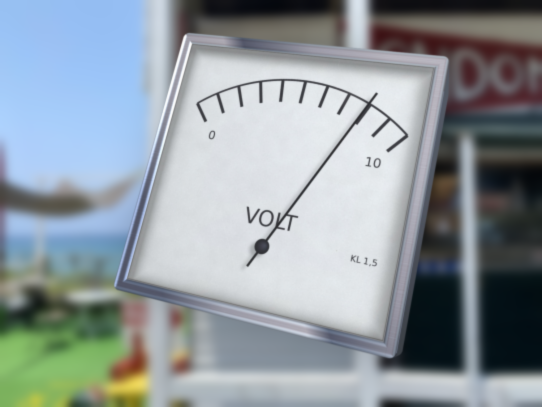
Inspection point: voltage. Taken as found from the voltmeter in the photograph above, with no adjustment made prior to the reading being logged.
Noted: 8 V
